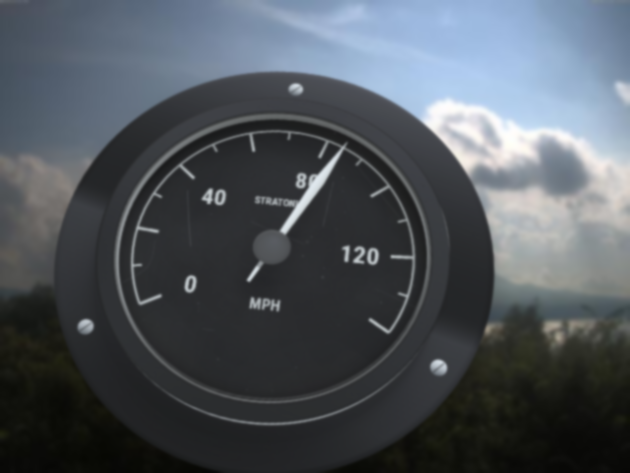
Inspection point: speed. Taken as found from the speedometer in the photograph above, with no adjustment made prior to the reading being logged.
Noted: 85 mph
